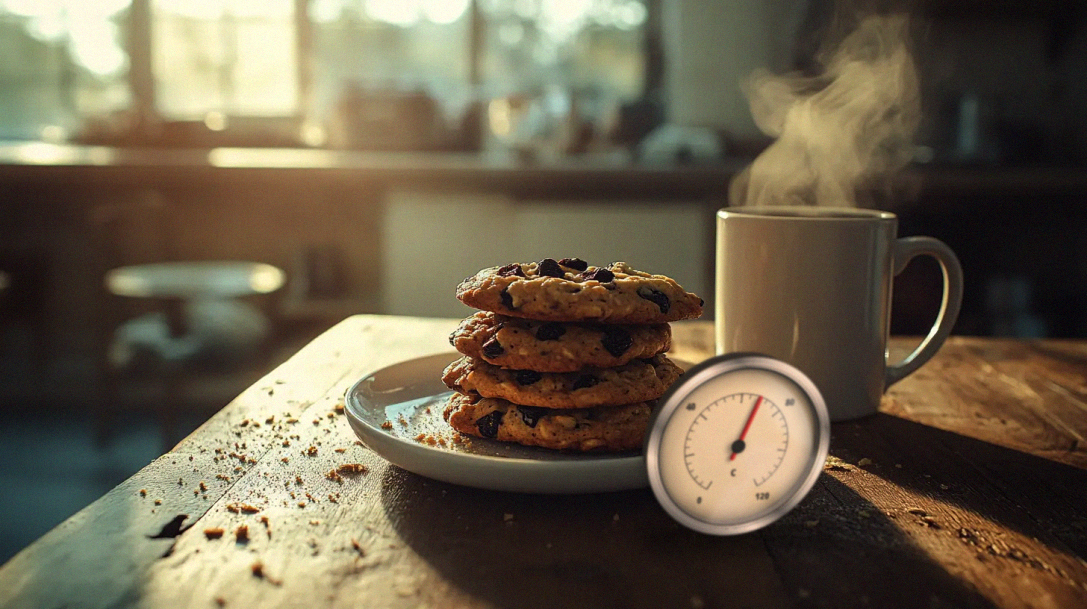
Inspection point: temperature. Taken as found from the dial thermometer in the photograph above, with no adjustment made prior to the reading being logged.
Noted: 68 °C
